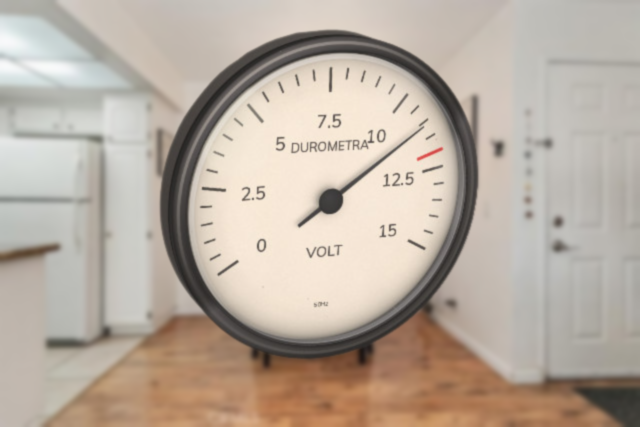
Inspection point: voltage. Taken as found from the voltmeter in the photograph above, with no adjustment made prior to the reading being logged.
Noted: 11 V
